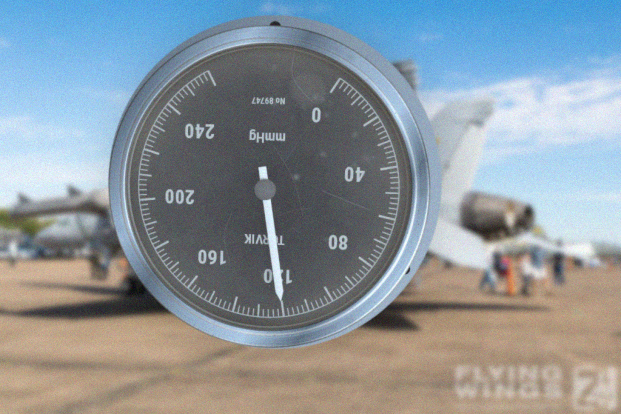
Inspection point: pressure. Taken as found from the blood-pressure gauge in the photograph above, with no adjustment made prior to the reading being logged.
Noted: 120 mmHg
